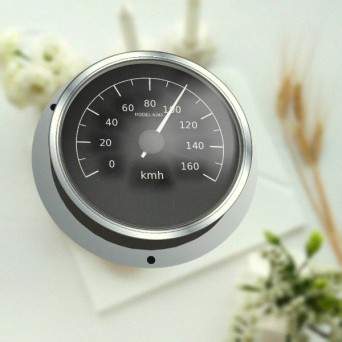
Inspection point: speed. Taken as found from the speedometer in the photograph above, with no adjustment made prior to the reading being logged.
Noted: 100 km/h
